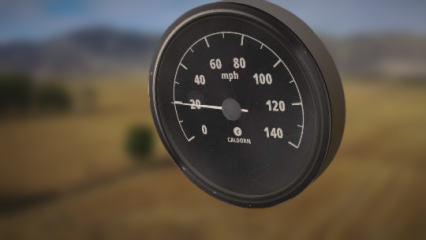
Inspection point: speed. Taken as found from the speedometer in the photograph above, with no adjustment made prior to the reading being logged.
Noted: 20 mph
